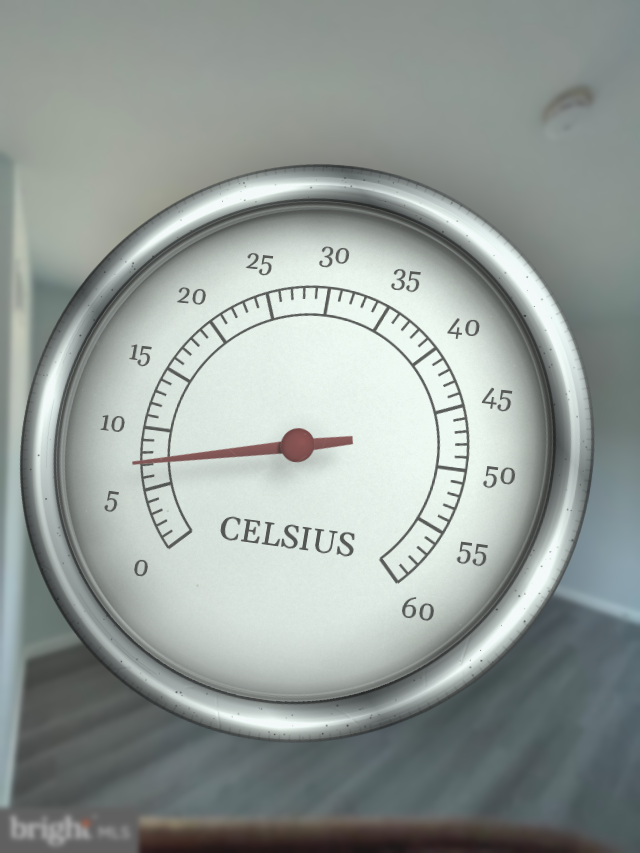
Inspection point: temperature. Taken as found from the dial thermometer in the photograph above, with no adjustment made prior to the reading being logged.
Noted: 7 °C
